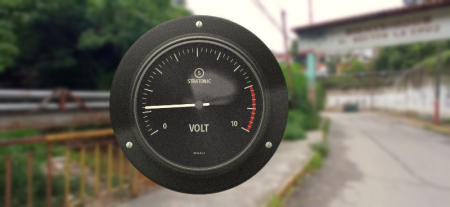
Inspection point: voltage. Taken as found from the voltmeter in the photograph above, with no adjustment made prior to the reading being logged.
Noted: 1.2 V
